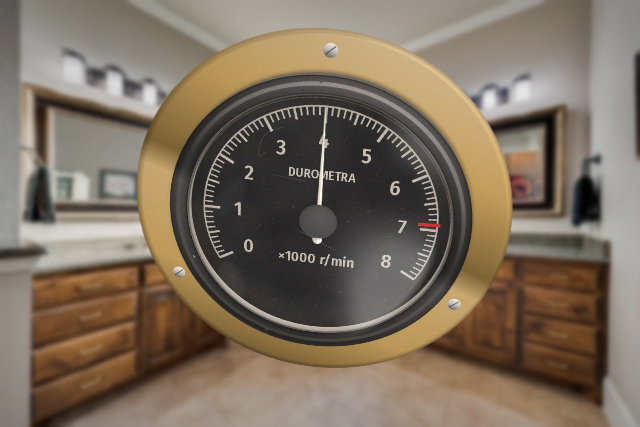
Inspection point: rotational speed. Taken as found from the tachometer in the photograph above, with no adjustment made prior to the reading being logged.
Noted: 4000 rpm
